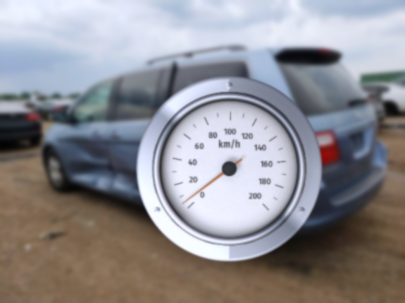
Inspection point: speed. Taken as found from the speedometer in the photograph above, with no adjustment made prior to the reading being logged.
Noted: 5 km/h
